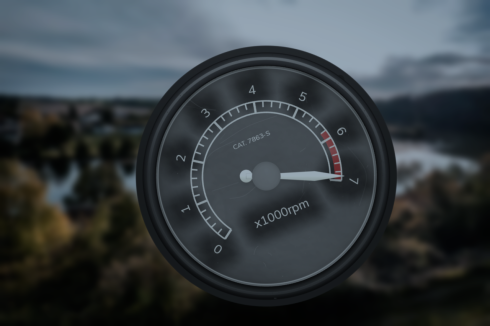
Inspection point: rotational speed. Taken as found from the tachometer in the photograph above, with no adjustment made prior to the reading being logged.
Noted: 6900 rpm
